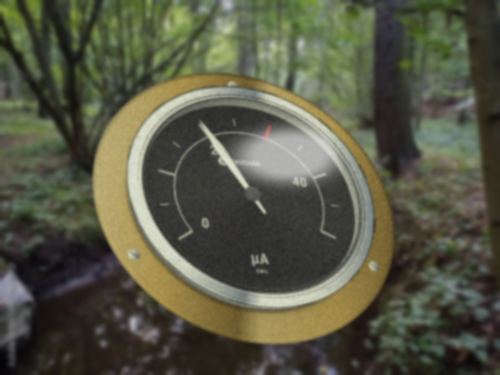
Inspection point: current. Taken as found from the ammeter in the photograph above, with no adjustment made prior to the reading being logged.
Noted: 20 µA
